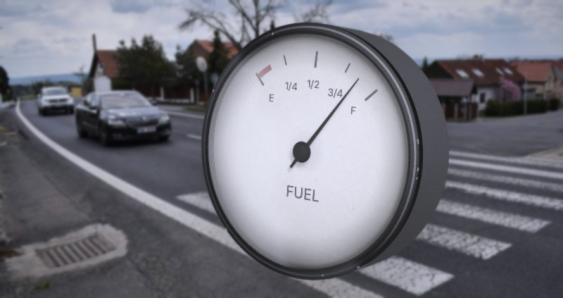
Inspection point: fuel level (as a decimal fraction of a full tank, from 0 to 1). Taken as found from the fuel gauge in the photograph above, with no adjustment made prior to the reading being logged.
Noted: 0.875
